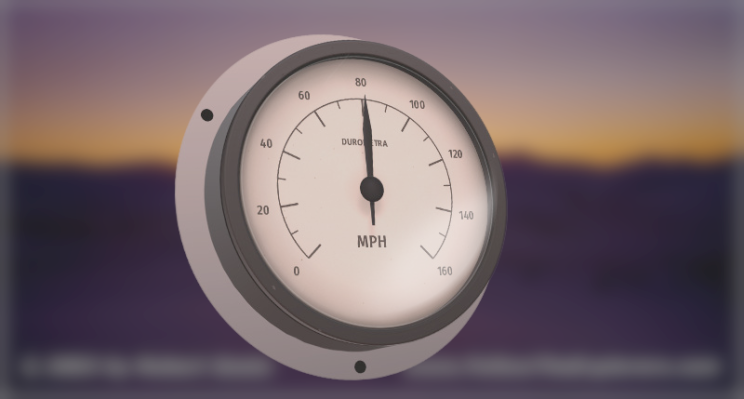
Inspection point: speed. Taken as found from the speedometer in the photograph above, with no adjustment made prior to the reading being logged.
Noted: 80 mph
